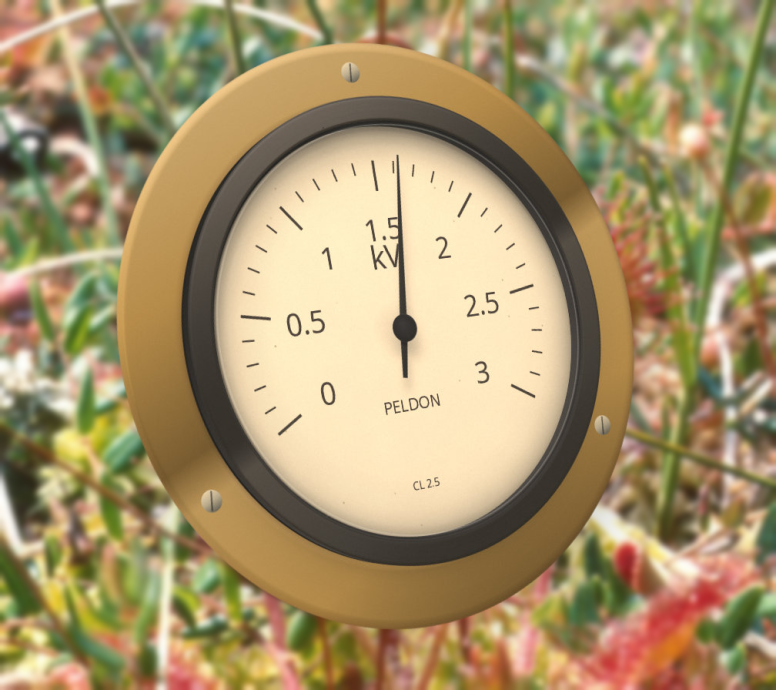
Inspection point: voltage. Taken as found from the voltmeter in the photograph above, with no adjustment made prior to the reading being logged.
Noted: 1.6 kV
